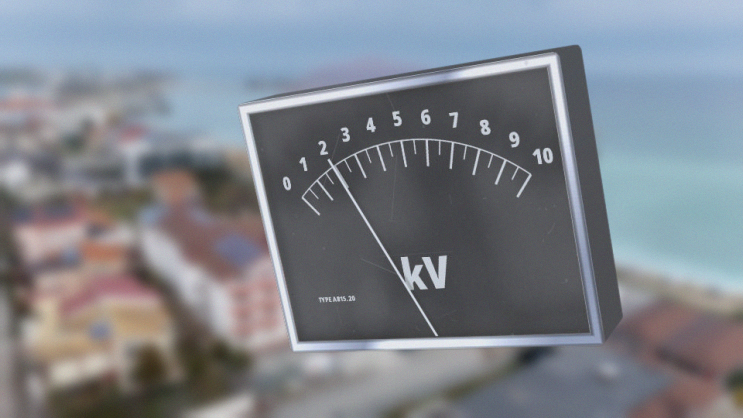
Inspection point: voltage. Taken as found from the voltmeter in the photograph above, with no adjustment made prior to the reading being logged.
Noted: 2 kV
